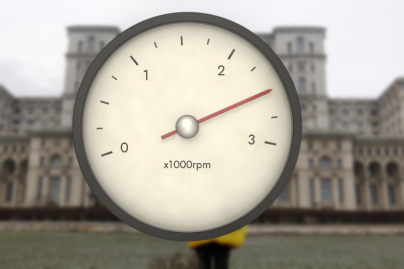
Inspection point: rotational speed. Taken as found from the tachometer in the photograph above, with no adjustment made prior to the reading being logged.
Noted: 2500 rpm
